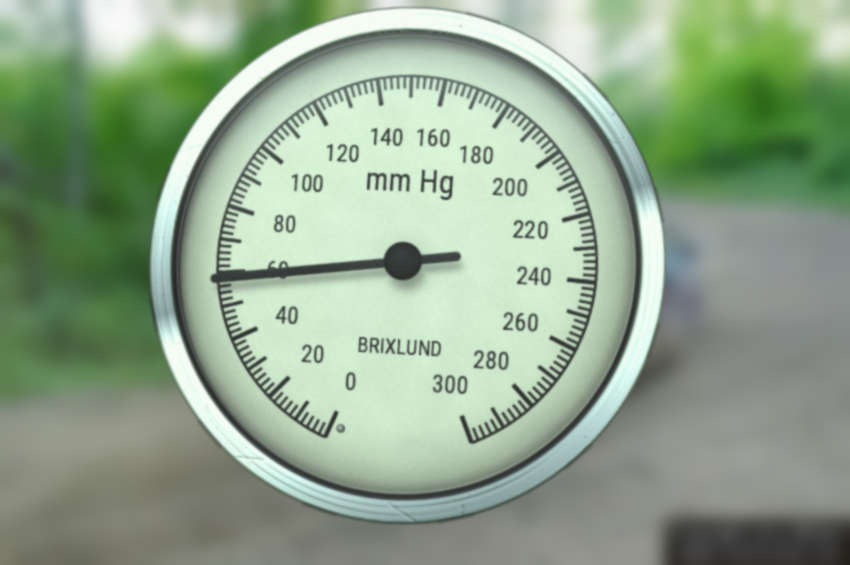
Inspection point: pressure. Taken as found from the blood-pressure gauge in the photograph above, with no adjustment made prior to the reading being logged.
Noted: 58 mmHg
